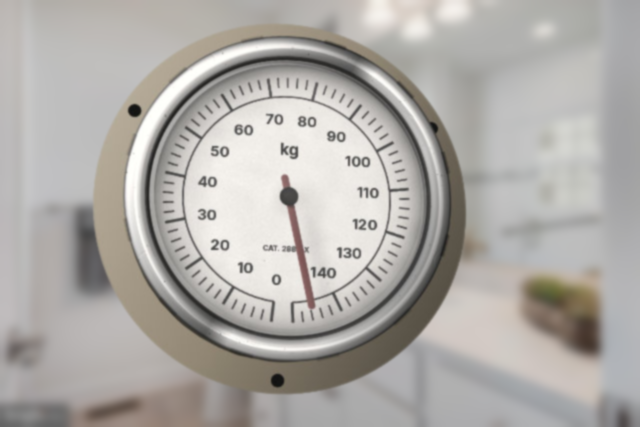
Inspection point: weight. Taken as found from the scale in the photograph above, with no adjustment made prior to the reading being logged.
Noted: 146 kg
